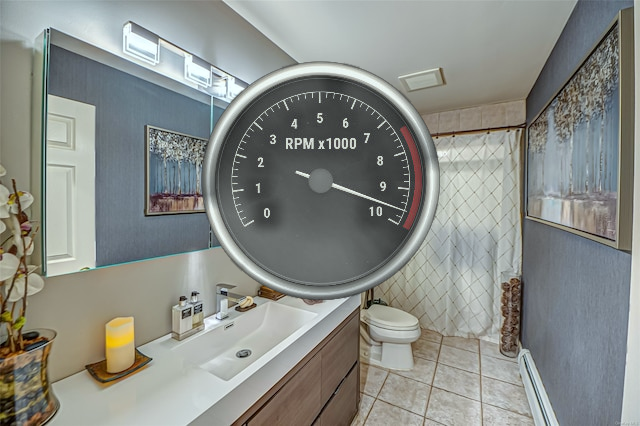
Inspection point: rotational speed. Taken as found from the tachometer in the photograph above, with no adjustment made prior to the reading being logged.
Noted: 9600 rpm
